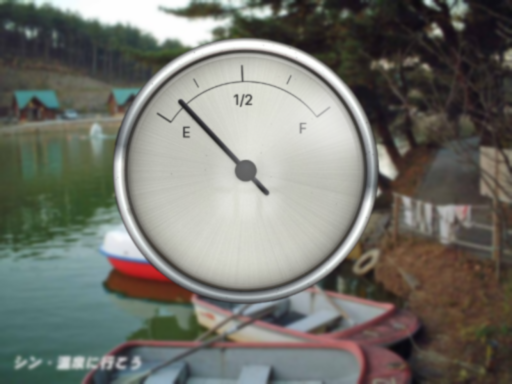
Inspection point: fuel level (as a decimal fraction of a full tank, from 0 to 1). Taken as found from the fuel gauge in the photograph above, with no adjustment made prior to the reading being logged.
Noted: 0.125
